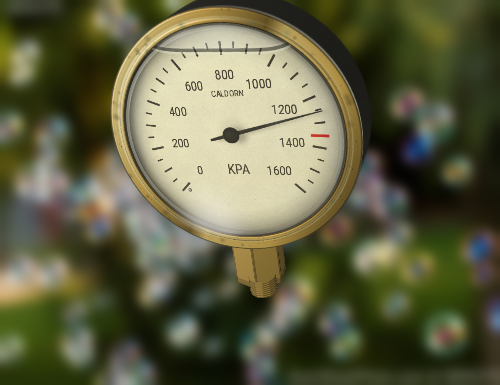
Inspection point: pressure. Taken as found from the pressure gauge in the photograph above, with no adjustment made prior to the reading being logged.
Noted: 1250 kPa
